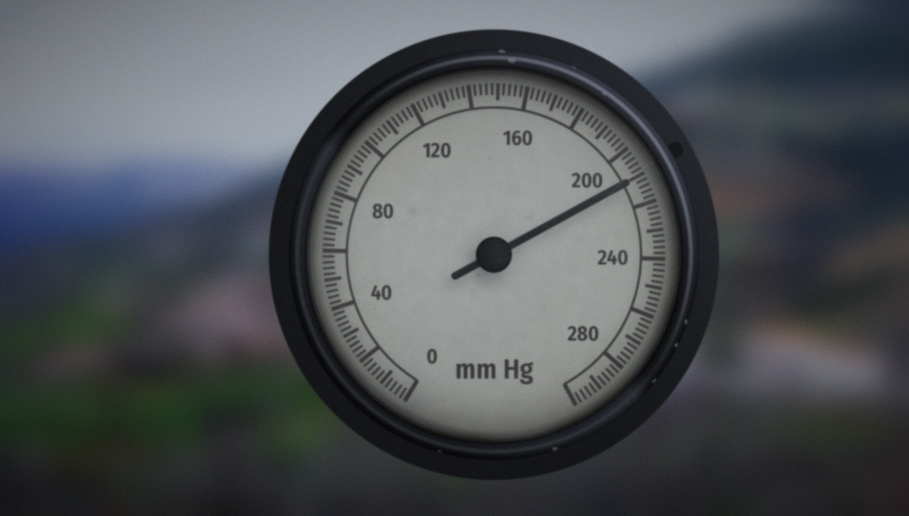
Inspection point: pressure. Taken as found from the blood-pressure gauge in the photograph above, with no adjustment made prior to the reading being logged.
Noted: 210 mmHg
